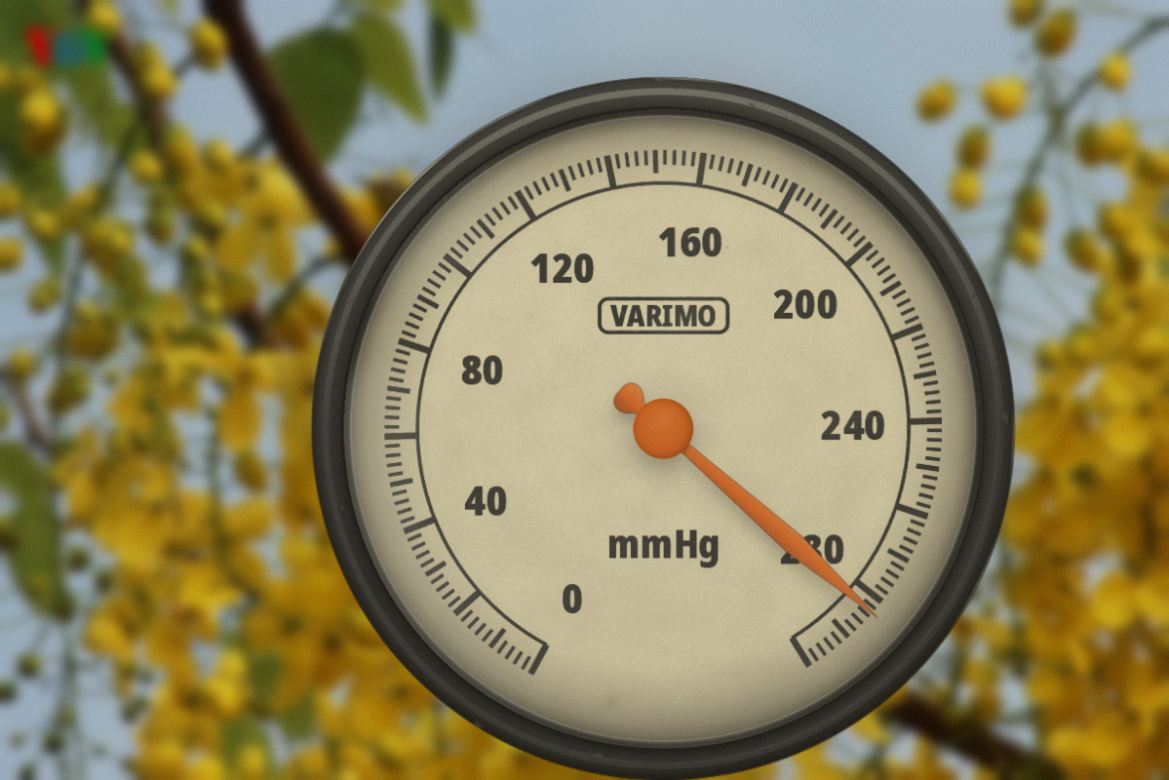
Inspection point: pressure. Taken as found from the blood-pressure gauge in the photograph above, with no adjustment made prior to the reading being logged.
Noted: 283 mmHg
